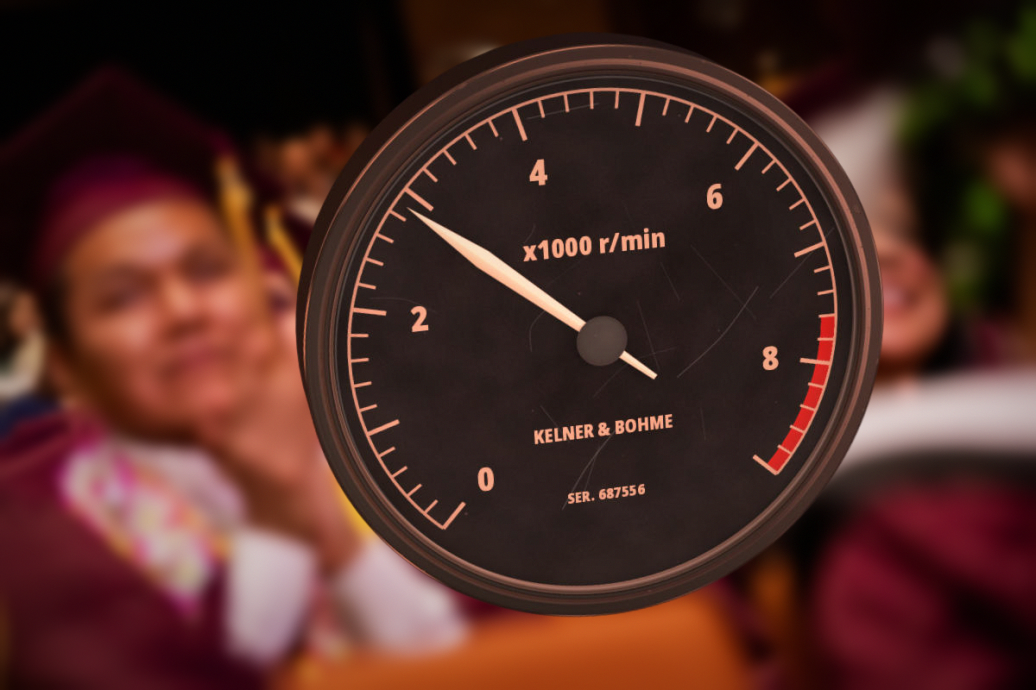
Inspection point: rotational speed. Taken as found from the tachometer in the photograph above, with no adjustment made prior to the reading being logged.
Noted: 2900 rpm
